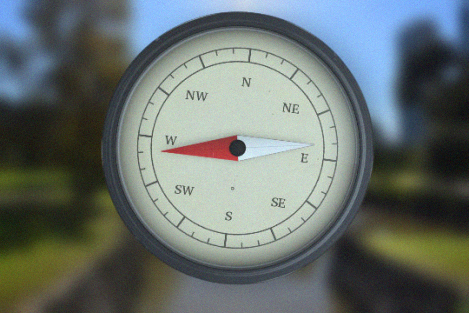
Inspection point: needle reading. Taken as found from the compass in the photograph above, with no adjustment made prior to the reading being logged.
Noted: 260 °
